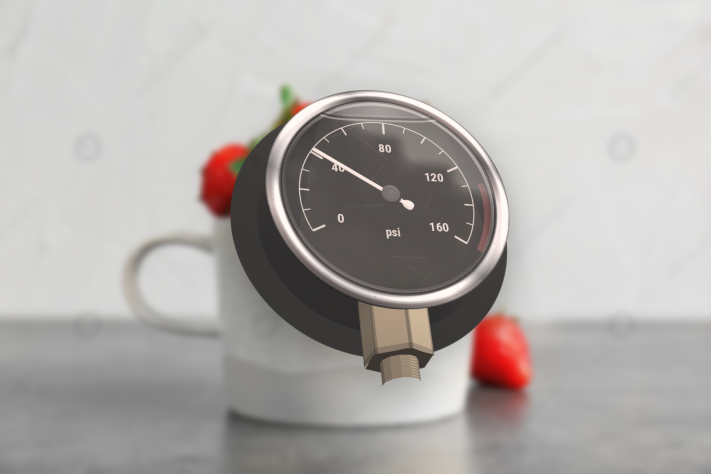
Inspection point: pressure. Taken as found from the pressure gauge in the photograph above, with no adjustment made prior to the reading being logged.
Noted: 40 psi
